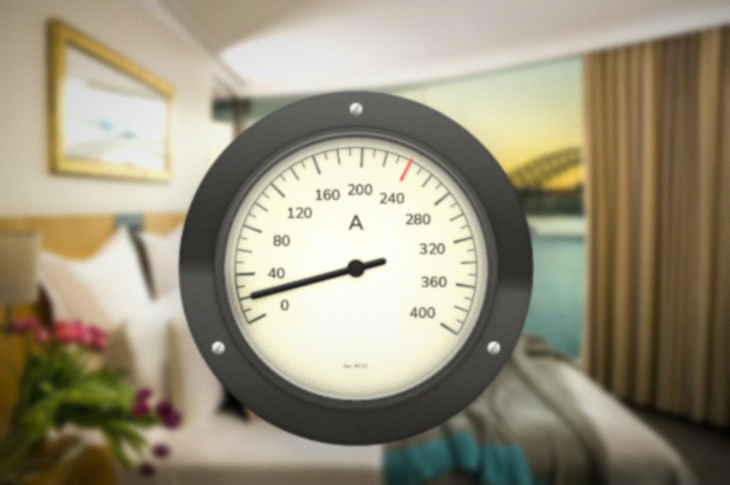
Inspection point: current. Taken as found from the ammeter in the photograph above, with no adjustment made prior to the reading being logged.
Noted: 20 A
